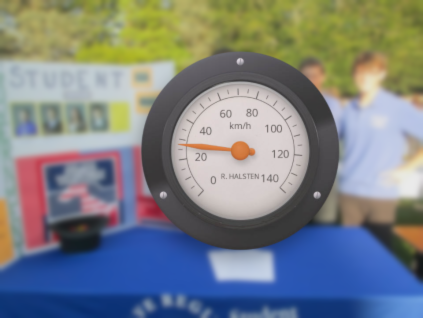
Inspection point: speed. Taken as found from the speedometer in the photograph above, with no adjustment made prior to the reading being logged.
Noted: 27.5 km/h
